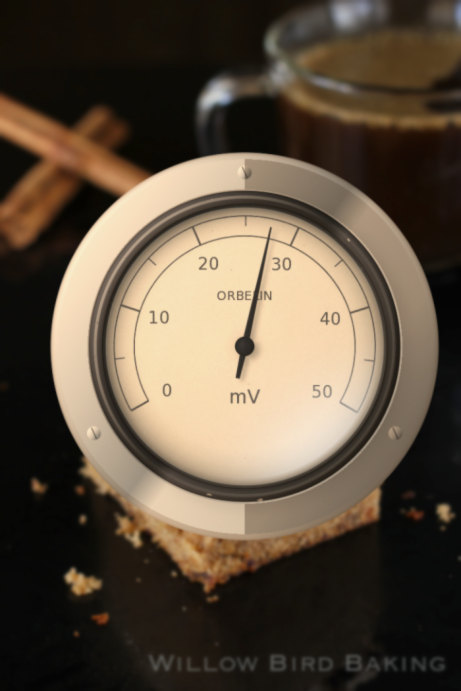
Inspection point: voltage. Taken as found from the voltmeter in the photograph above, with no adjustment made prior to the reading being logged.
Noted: 27.5 mV
